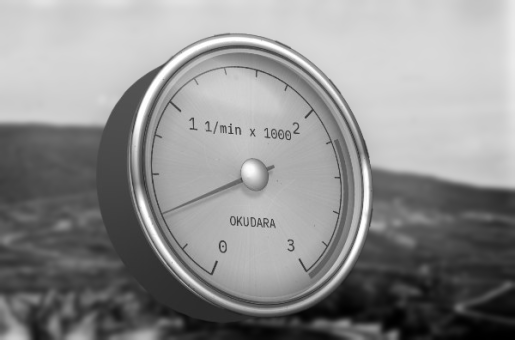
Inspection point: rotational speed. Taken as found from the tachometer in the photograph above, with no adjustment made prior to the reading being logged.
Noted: 400 rpm
